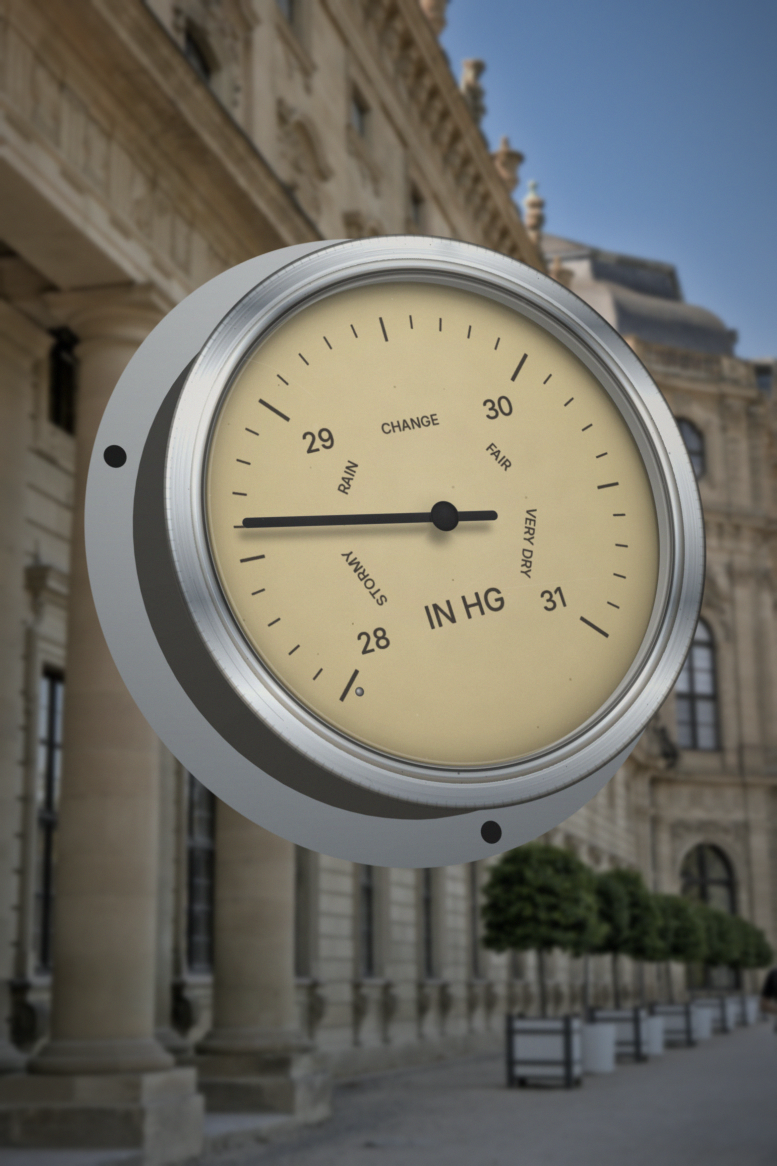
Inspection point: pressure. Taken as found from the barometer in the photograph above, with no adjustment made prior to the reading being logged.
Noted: 28.6 inHg
